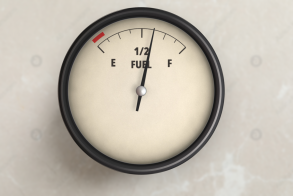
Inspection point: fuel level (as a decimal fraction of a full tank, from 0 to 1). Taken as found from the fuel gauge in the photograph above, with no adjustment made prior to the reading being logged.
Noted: 0.625
